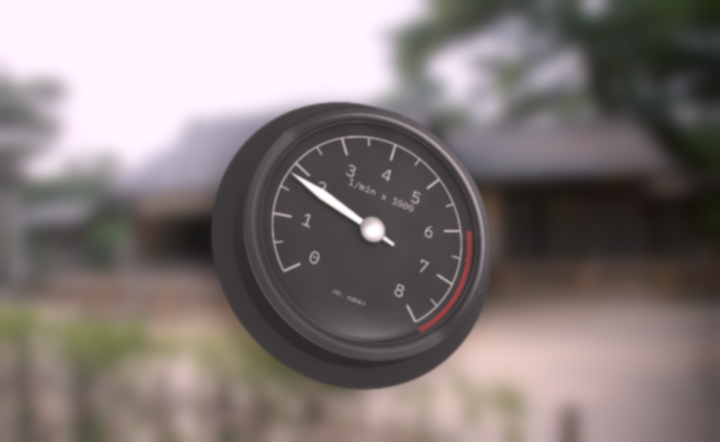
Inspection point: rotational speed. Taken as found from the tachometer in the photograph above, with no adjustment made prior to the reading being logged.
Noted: 1750 rpm
